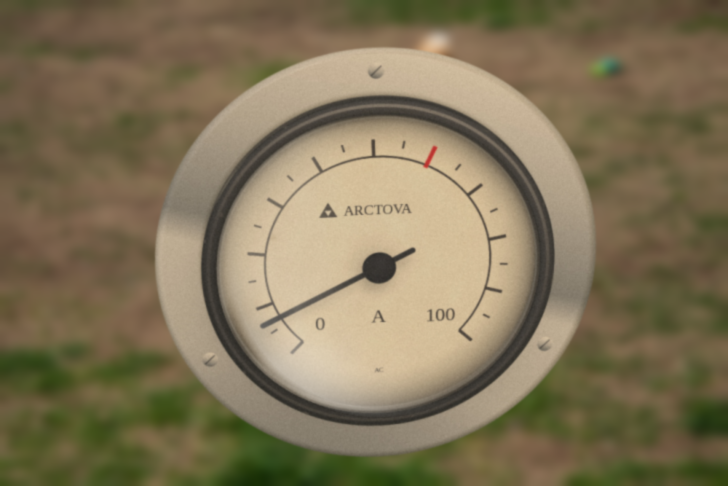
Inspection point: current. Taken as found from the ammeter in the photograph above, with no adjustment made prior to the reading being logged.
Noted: 7.5 A
